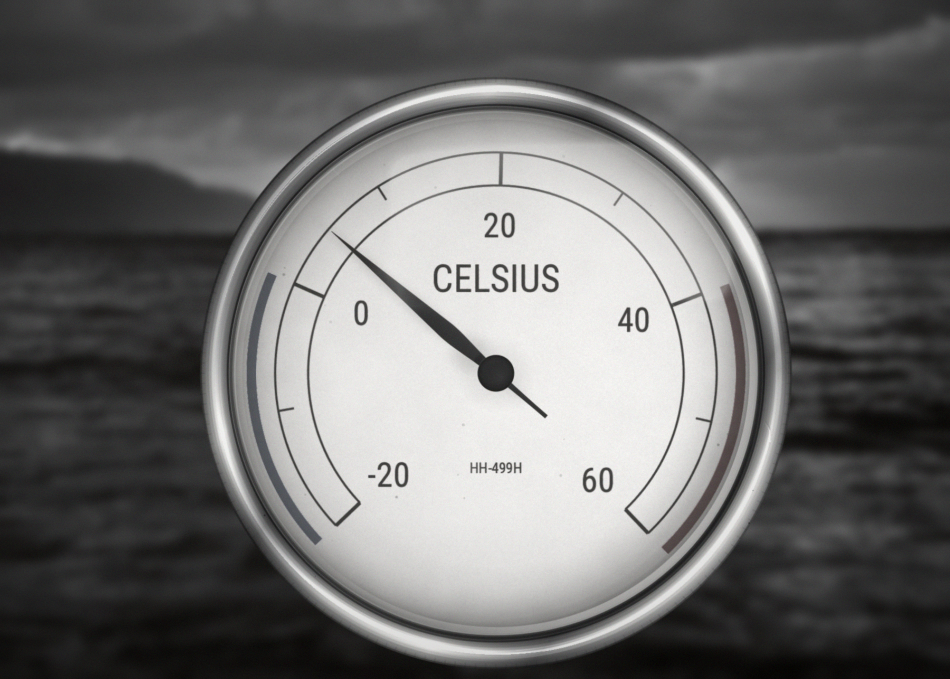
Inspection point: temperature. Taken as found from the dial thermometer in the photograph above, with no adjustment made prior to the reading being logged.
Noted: 5 °C
